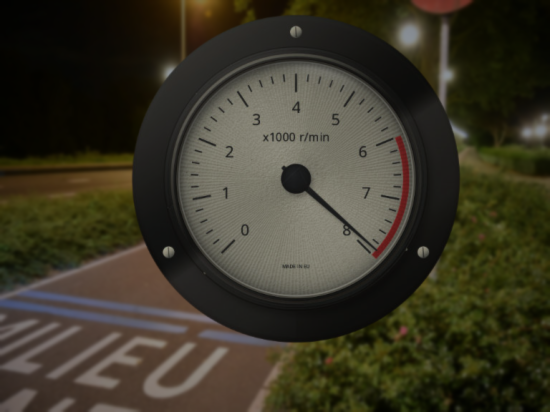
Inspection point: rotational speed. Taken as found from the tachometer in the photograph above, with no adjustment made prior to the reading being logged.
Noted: 7900 rpm
